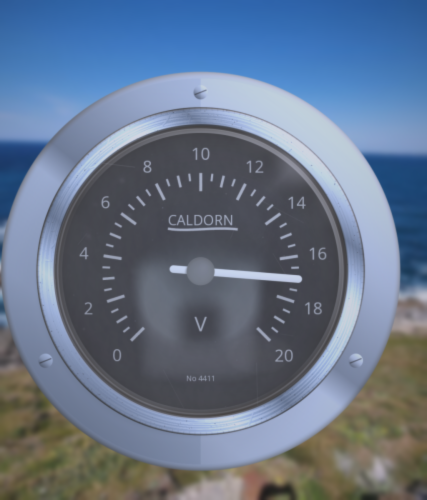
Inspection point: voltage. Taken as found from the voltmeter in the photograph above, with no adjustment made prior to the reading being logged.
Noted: 17 V
